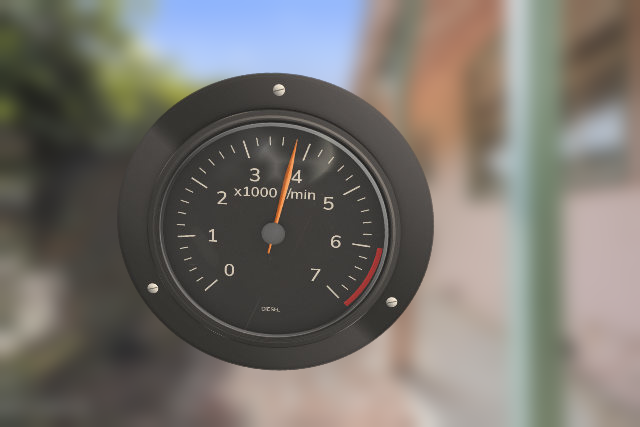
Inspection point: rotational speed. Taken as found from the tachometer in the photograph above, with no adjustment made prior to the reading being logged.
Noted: 3800 rpm
